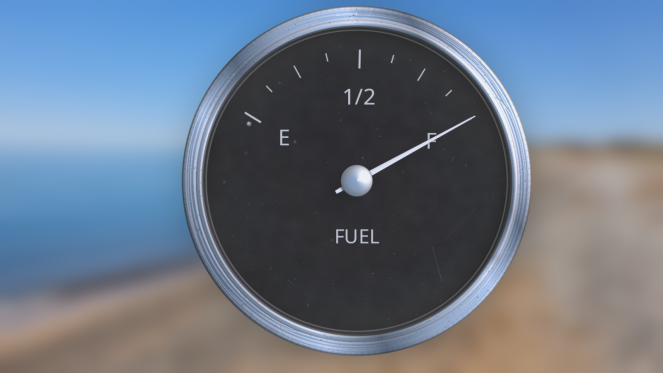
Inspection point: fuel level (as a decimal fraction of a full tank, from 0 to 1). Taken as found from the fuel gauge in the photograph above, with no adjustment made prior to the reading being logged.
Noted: 1
